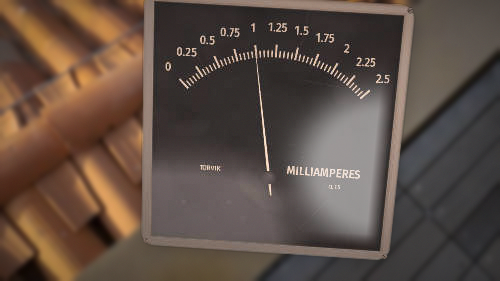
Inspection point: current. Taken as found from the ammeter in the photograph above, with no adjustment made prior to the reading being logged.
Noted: 1 mA
